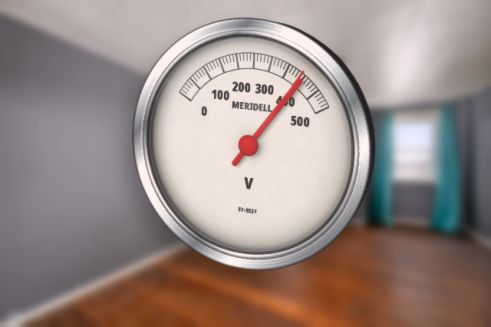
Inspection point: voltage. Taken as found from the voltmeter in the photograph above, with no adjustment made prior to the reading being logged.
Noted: 400 V
